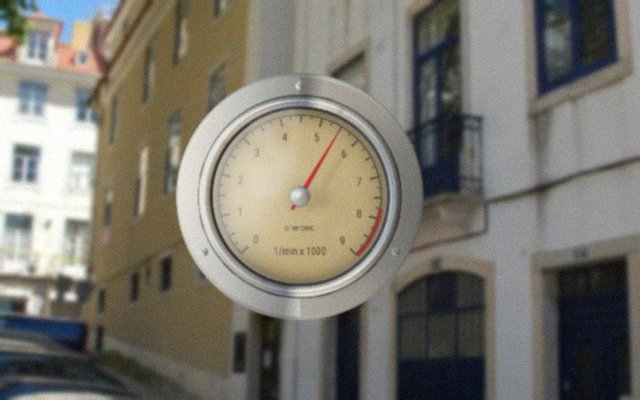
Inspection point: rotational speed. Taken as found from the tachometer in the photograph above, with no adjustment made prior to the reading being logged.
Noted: 5500 rpm
